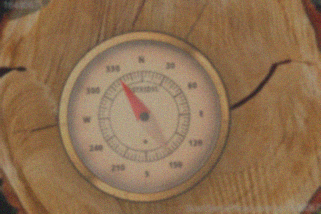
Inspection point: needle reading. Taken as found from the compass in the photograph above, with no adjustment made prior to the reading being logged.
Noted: 330 °
